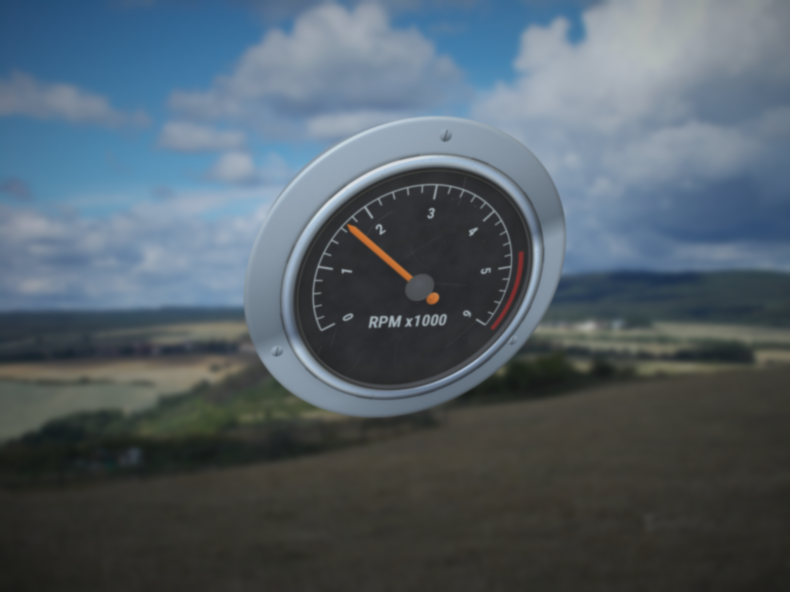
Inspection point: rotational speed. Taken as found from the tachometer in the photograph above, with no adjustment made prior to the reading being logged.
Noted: 1700 rpm
